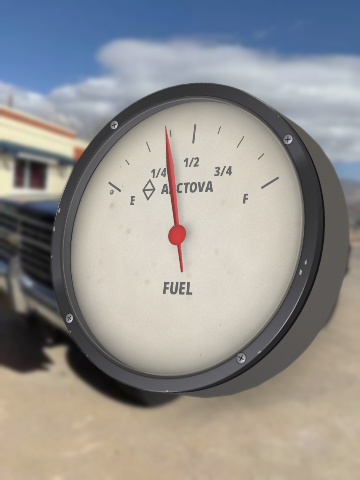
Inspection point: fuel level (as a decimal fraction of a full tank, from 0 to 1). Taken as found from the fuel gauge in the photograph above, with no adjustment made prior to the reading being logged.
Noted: 0.375
